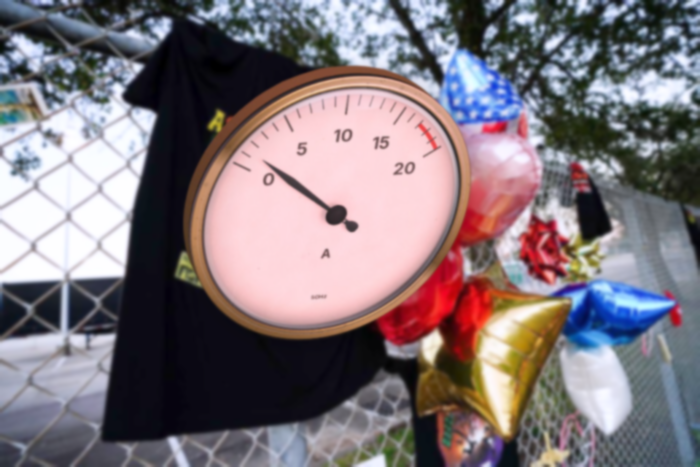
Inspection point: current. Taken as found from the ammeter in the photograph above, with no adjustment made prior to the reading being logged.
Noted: 1.5 A
